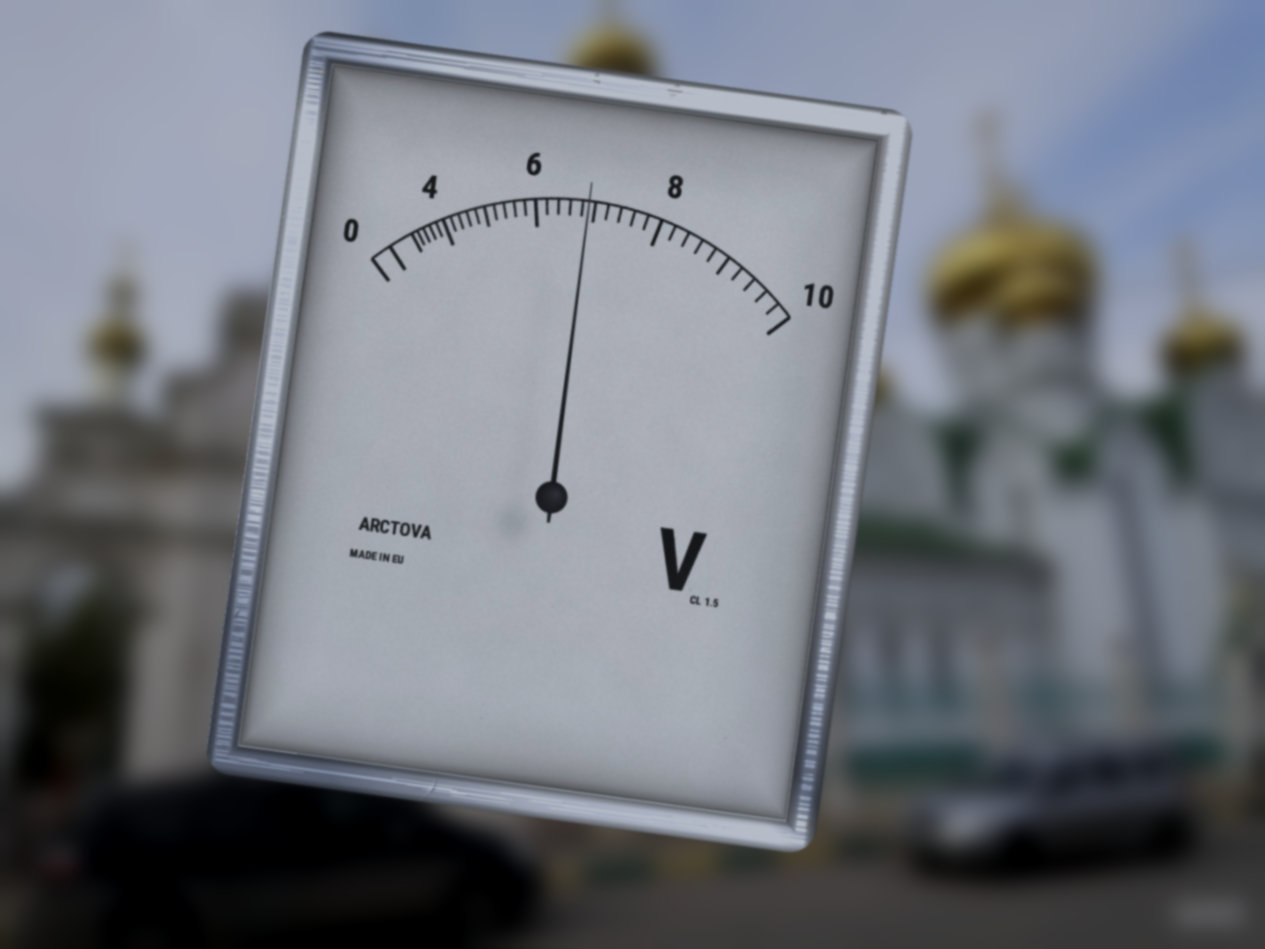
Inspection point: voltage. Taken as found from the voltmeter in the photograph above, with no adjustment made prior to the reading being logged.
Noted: 6.9 V
